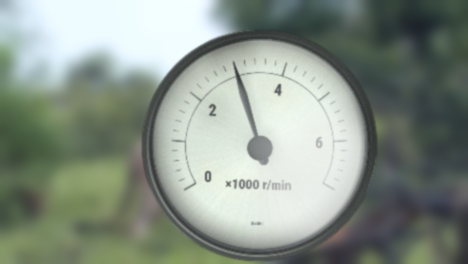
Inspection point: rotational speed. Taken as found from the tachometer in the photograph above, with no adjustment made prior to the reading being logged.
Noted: 3000 rpm
